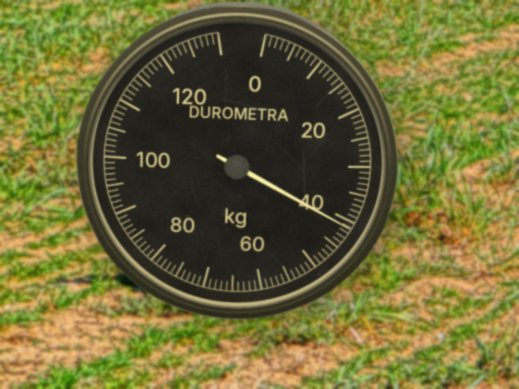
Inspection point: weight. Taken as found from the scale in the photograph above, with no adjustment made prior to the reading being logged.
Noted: 41 kg
